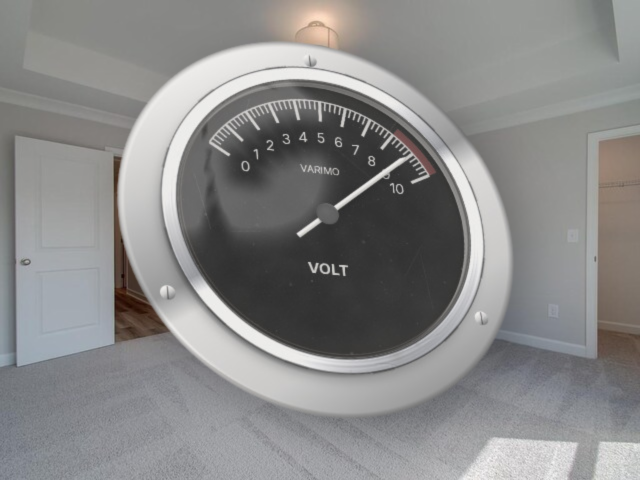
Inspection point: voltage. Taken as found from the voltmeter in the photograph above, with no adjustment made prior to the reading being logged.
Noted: 9 V
